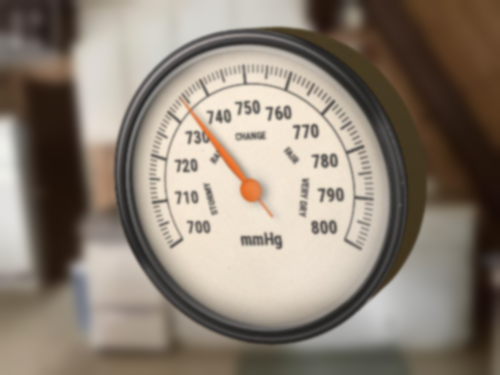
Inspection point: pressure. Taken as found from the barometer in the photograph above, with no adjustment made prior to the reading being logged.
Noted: 735 mmHg
